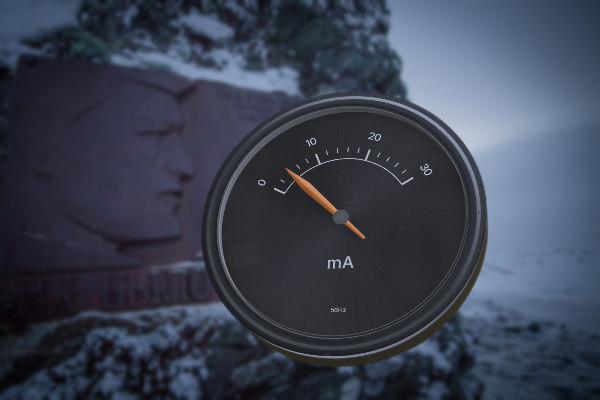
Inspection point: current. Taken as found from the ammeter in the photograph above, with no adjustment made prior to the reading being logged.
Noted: 4 mA
